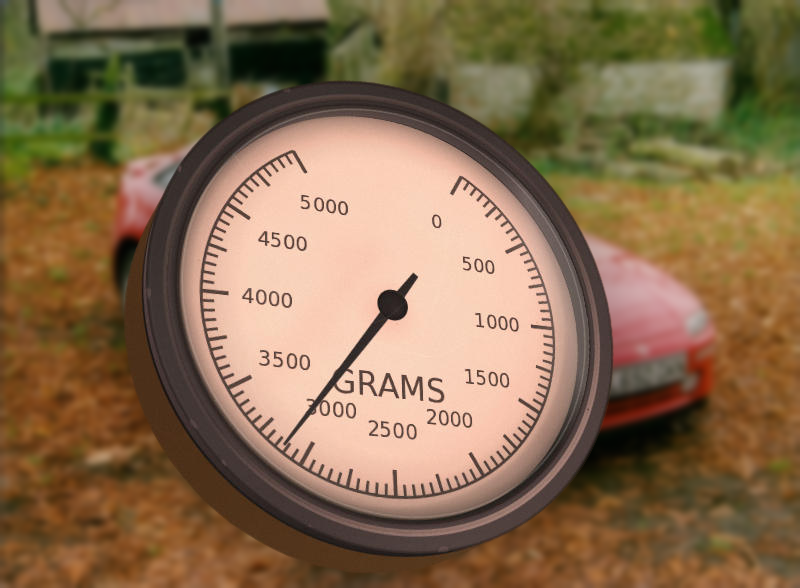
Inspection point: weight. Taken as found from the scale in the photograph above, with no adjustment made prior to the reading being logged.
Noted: 3125 g
